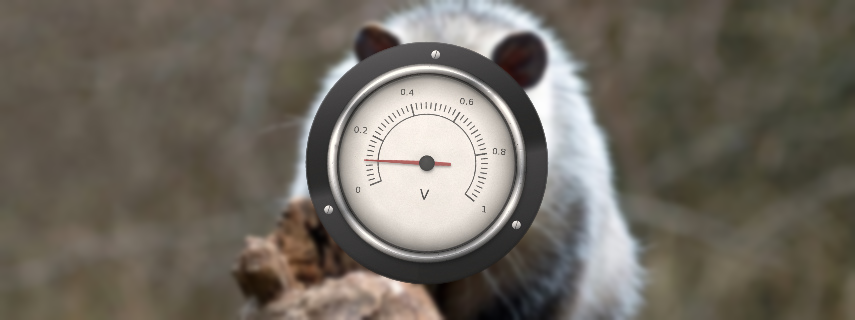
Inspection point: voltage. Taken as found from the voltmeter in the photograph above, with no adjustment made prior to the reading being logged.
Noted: 0.1 V
